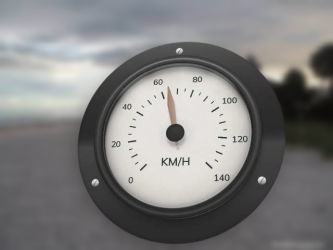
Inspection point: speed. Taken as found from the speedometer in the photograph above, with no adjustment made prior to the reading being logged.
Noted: 65 km/h
